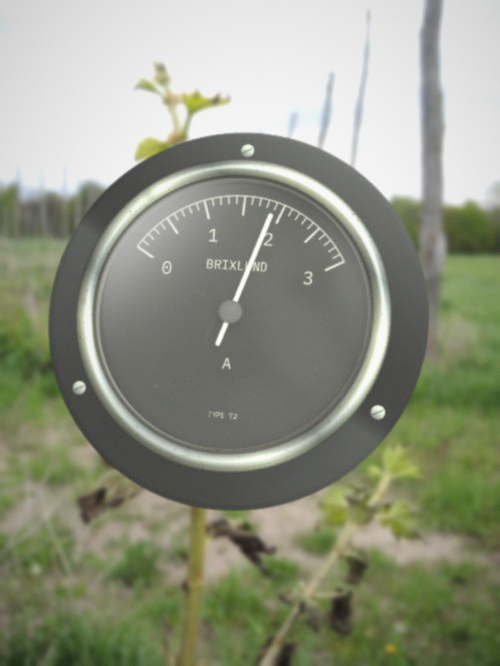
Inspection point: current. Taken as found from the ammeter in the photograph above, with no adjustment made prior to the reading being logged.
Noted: 1.9 A
